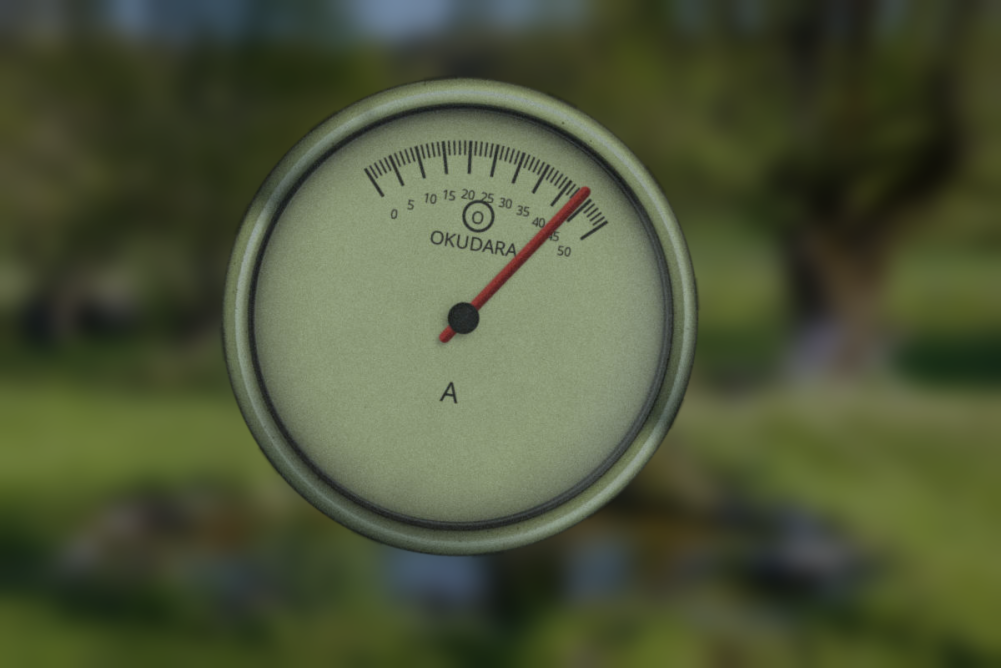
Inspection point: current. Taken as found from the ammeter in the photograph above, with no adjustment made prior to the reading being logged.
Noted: 43 A
